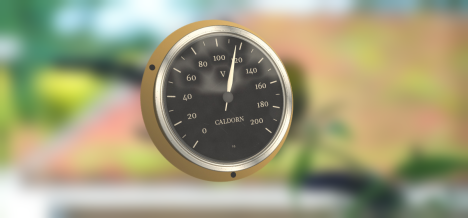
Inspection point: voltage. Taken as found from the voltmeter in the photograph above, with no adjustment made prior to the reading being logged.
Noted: 115 V
